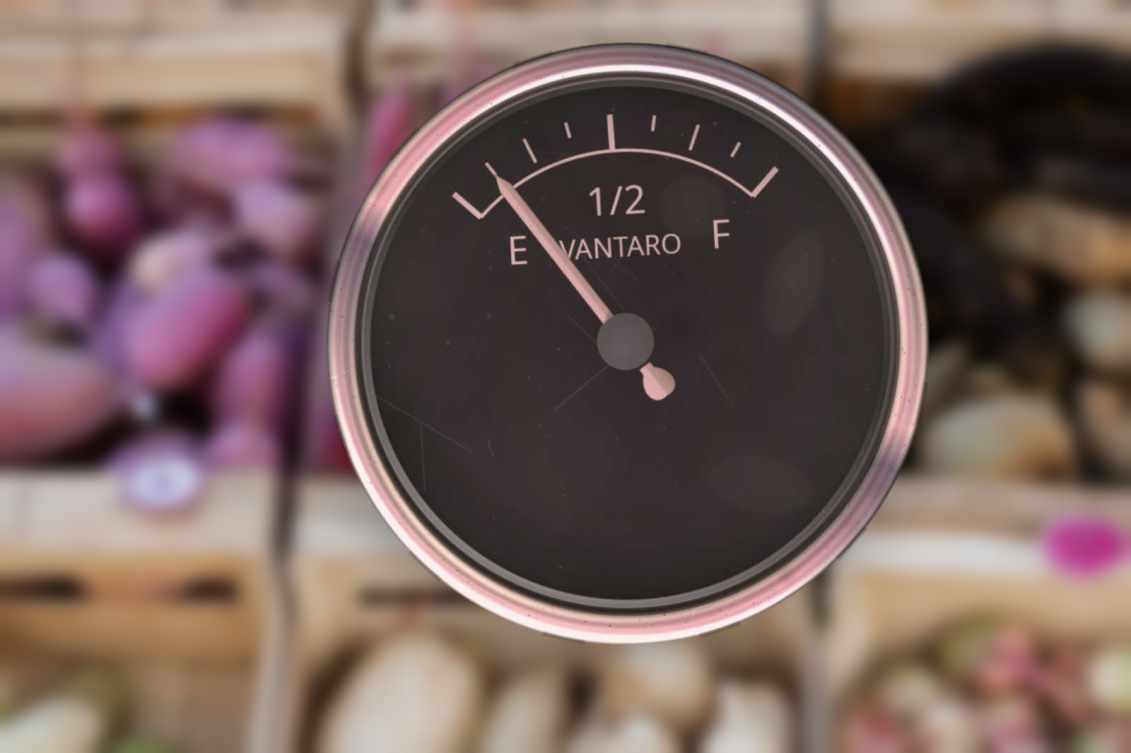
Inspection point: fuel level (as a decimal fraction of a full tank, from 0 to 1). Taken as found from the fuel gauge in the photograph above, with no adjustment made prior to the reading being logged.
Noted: 0.125
